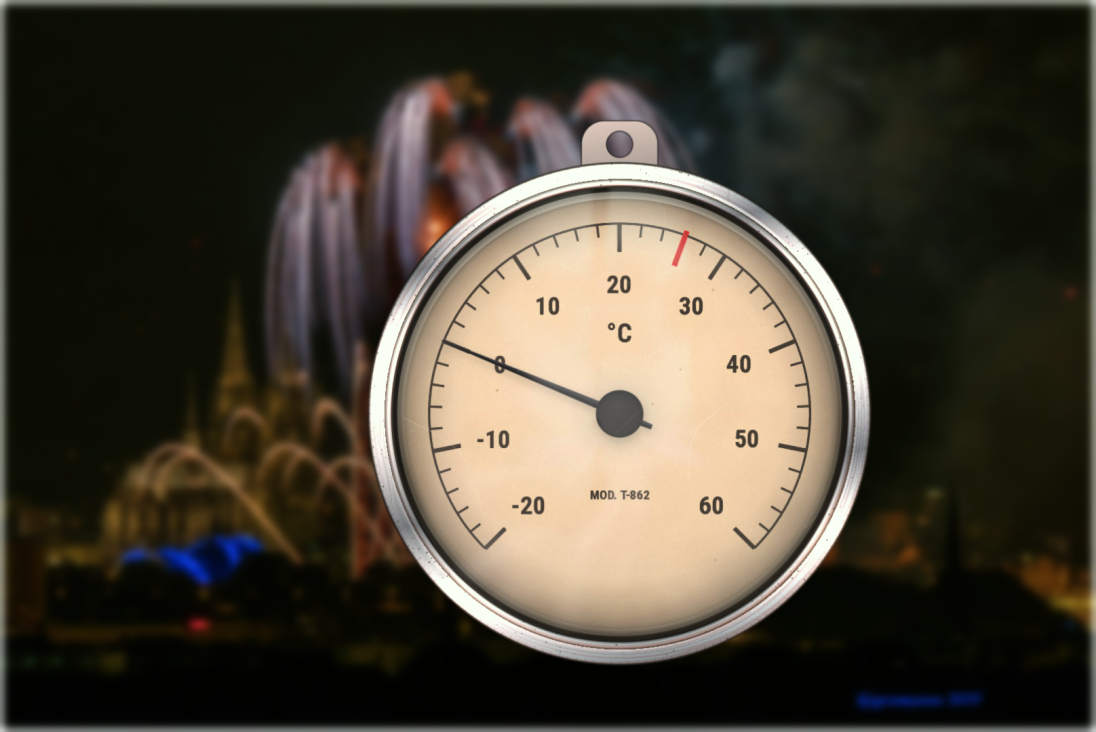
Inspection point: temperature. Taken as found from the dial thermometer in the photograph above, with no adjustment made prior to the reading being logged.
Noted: 0 °C
